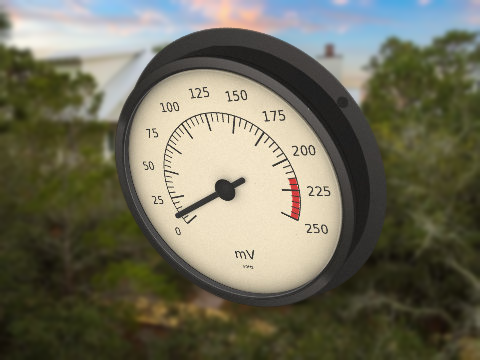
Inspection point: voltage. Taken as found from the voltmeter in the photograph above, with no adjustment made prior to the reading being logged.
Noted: 10 mV
